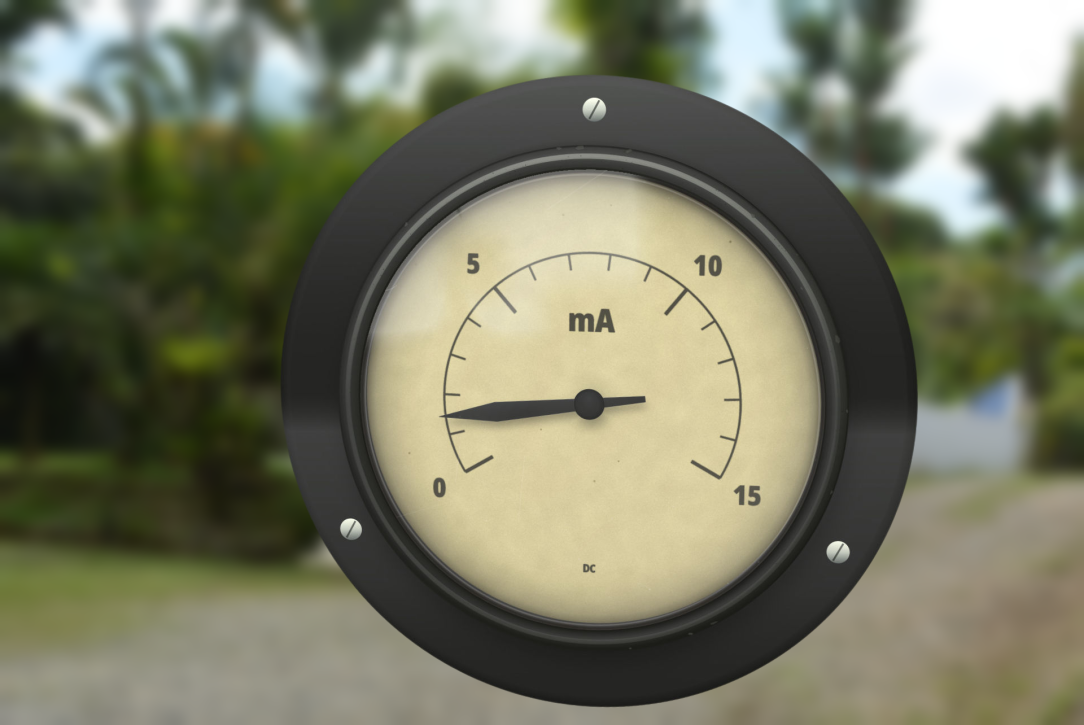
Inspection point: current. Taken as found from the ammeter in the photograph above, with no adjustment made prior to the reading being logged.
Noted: 1.5 mA
